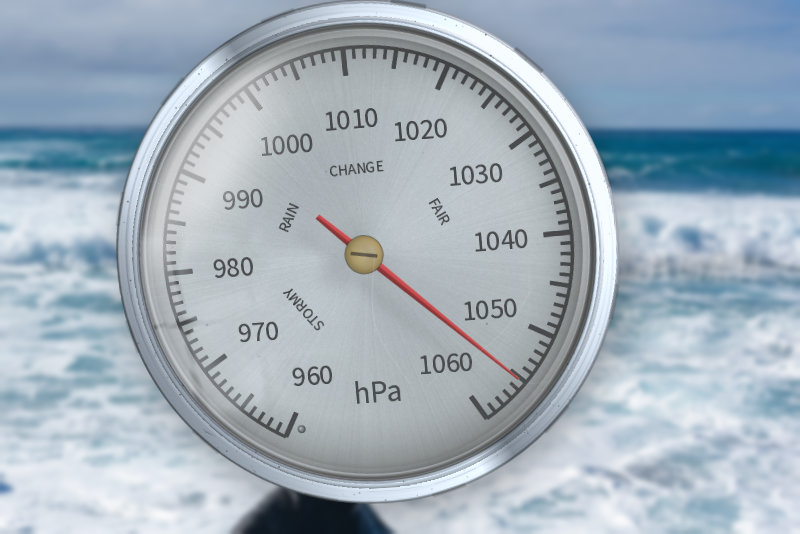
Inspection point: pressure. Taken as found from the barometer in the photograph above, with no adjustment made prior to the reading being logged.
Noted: 1055 hPa
